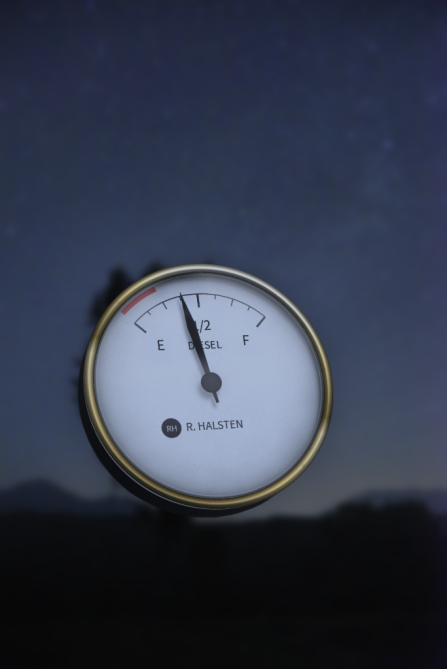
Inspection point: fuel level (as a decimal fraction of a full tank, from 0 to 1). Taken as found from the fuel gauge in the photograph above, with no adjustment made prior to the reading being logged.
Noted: 0.375
